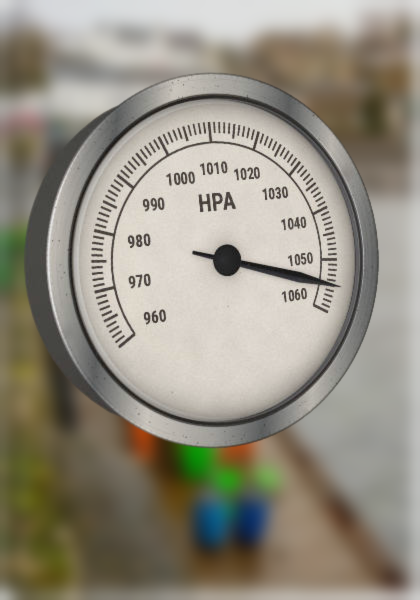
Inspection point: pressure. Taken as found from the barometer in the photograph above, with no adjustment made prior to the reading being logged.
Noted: 1055 hPa
